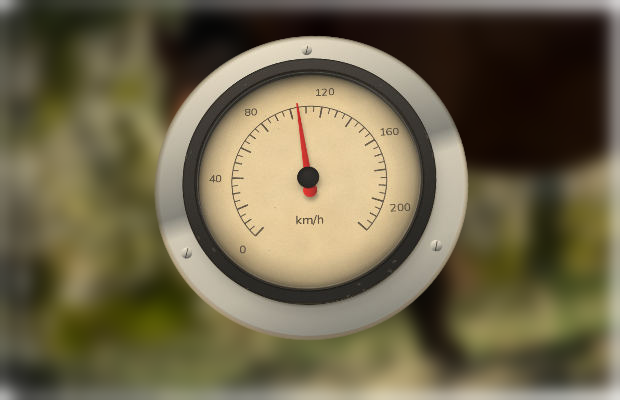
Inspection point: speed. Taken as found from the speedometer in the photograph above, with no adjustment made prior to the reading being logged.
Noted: 105 km/h
